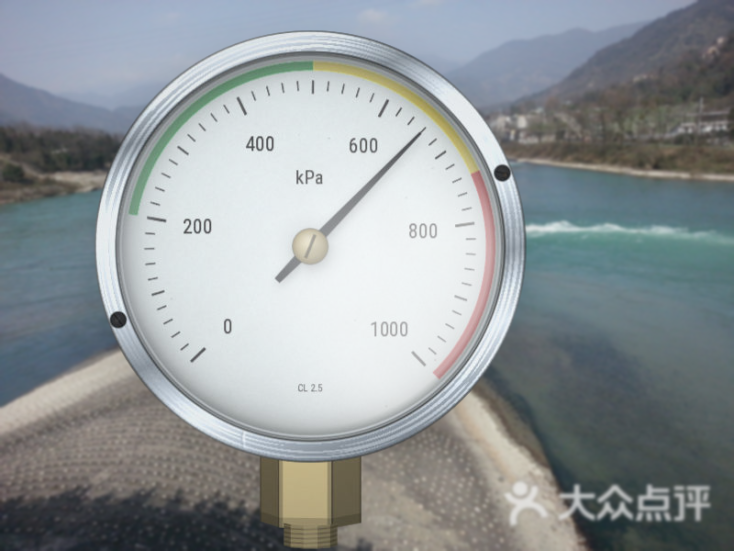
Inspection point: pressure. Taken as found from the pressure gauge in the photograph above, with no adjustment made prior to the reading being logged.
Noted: 660 kPa
